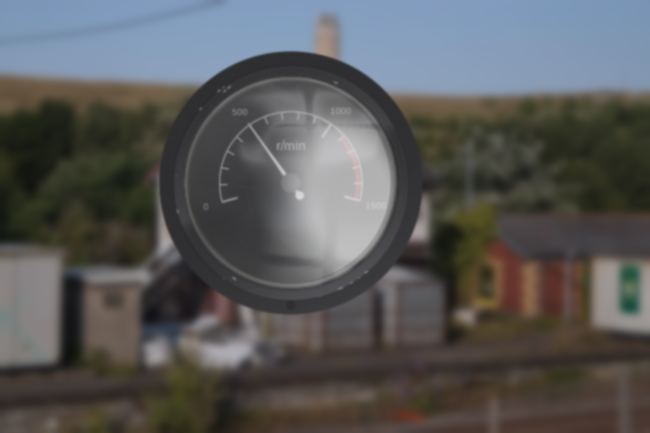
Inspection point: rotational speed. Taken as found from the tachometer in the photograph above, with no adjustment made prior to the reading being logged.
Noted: 500 rpm
